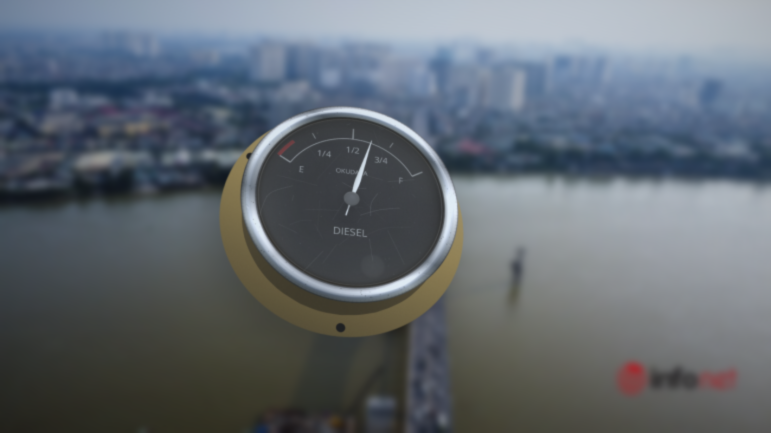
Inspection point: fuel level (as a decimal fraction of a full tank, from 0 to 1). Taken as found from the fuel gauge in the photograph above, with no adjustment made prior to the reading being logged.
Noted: 0.625
